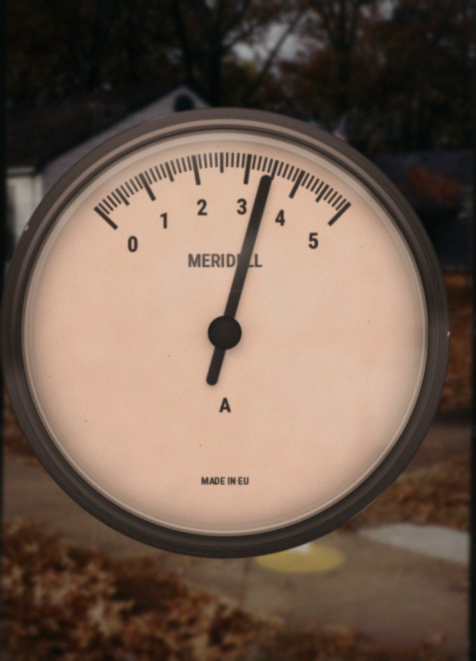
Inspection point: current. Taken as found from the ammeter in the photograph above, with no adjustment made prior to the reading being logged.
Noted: 3.4 A
